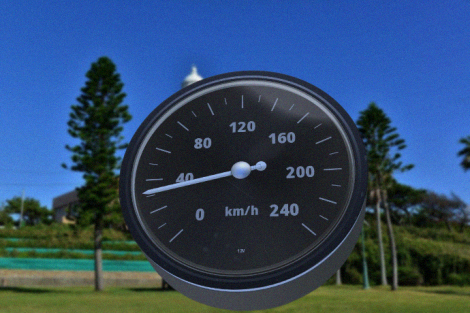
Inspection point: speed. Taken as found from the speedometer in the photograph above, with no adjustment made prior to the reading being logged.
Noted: 30 km/h
